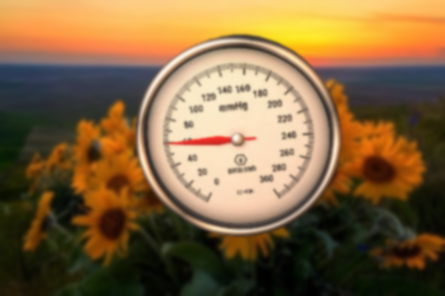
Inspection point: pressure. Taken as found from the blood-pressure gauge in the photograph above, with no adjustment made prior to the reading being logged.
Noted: 60 mmHg
